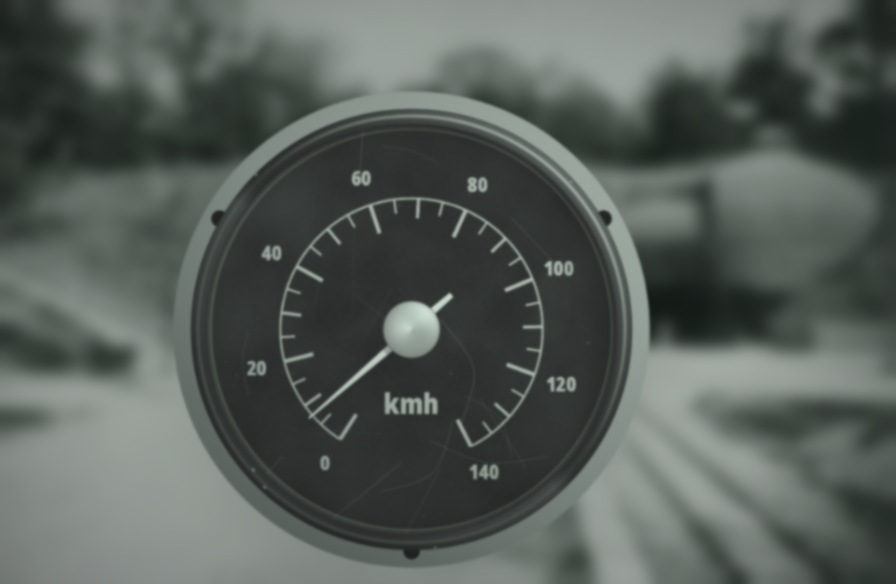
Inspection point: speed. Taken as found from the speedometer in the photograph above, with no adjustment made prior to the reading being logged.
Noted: 7.5 km/h
